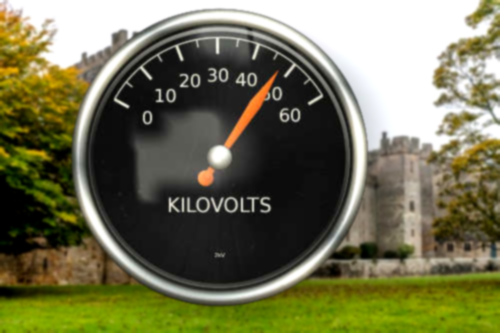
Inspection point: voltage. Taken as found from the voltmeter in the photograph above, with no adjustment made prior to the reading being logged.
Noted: 47.5 kV
